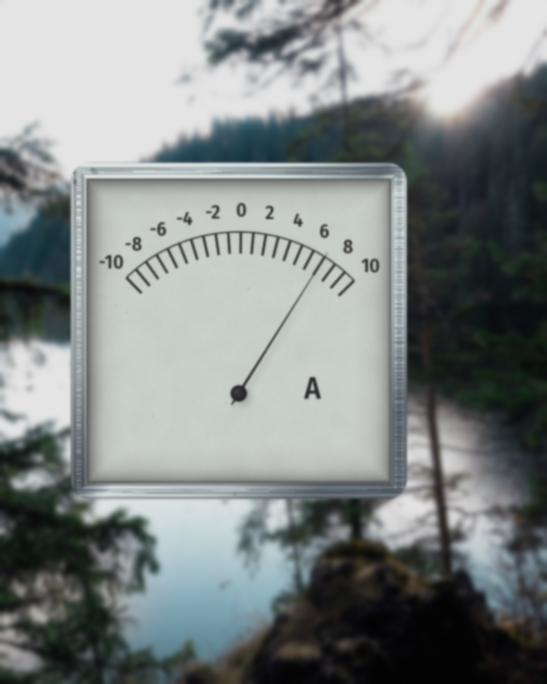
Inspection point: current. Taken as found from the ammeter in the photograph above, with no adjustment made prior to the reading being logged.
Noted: 7 A
